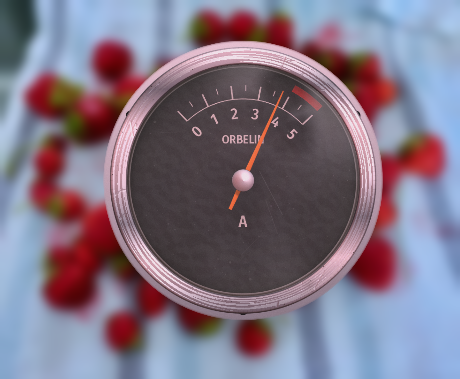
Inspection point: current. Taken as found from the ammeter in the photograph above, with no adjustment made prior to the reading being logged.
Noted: 3.75 A
